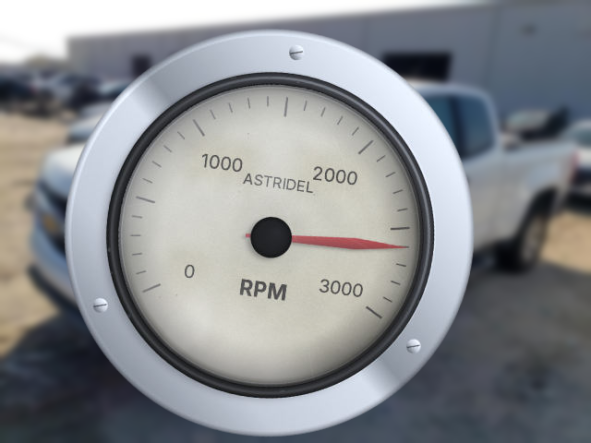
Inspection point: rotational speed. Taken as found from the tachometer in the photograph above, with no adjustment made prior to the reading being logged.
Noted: 2600 rpm
